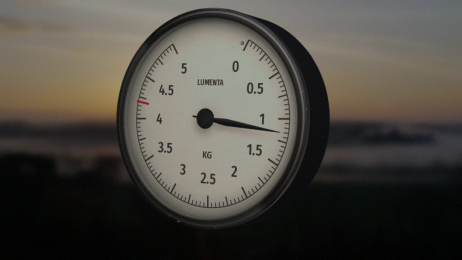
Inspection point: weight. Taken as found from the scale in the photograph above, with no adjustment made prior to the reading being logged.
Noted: 1.15 kg
